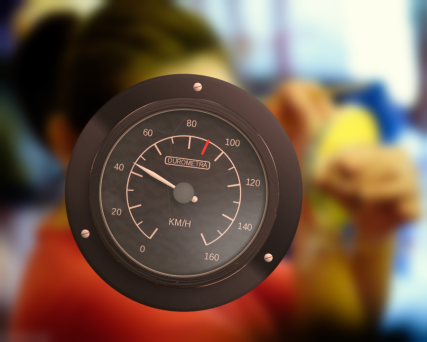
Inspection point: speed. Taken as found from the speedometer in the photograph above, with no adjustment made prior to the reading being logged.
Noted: 45 km/h
